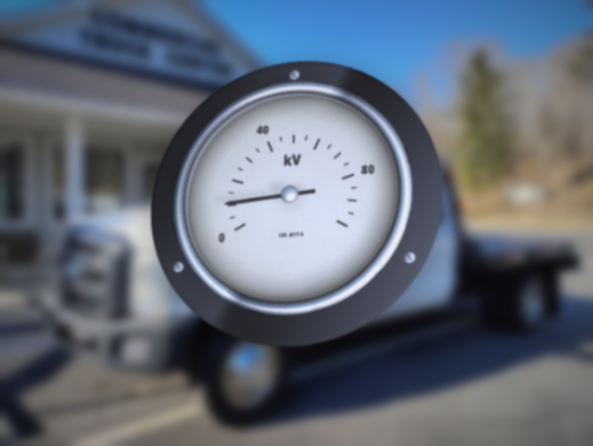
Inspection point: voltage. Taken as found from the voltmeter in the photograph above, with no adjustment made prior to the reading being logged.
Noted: 10 kV
